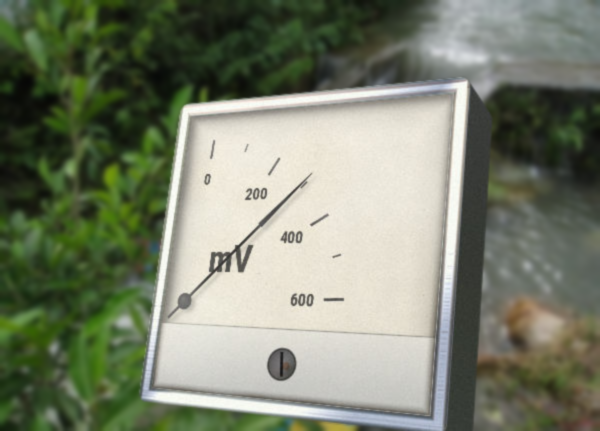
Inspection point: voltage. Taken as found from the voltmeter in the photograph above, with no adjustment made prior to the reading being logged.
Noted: 300 mV
